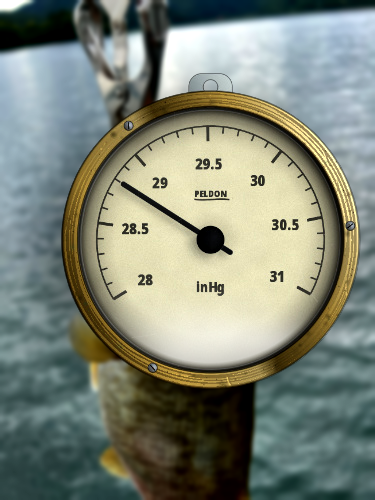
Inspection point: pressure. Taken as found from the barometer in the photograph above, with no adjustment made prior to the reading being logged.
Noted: 28.8 inHg
